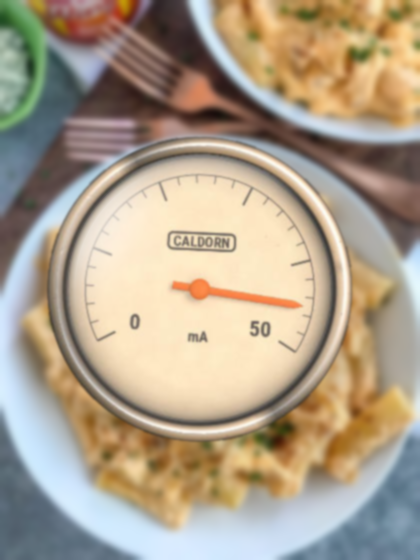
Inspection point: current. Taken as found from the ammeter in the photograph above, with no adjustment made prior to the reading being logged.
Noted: 45 mA
